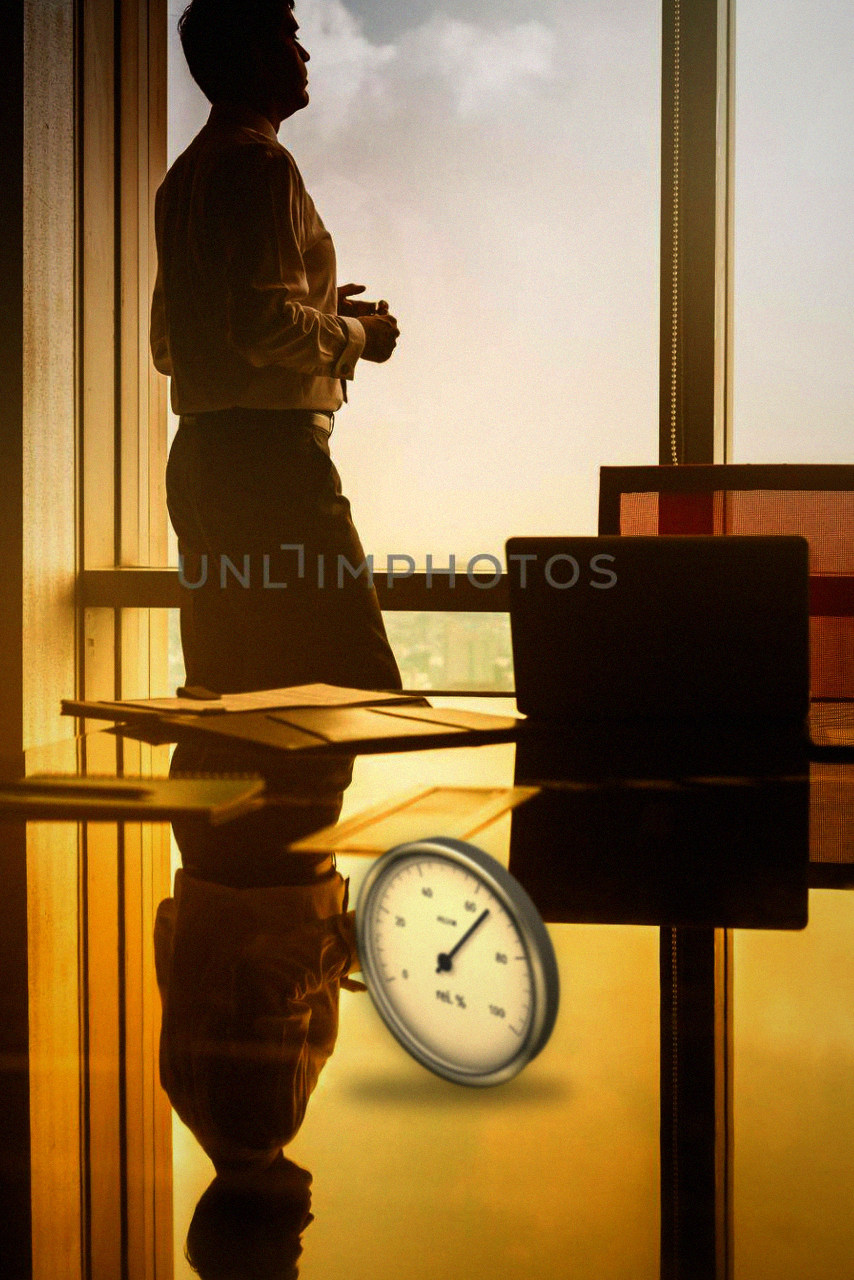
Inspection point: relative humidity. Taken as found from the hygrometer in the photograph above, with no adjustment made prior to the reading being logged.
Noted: 66 %
